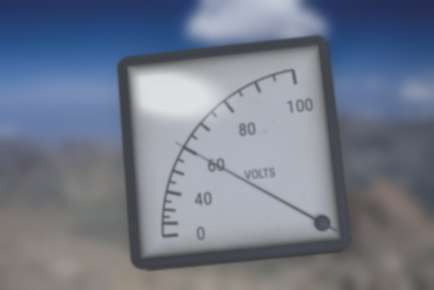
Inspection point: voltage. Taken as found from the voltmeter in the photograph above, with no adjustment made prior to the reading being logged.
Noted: 60 V
